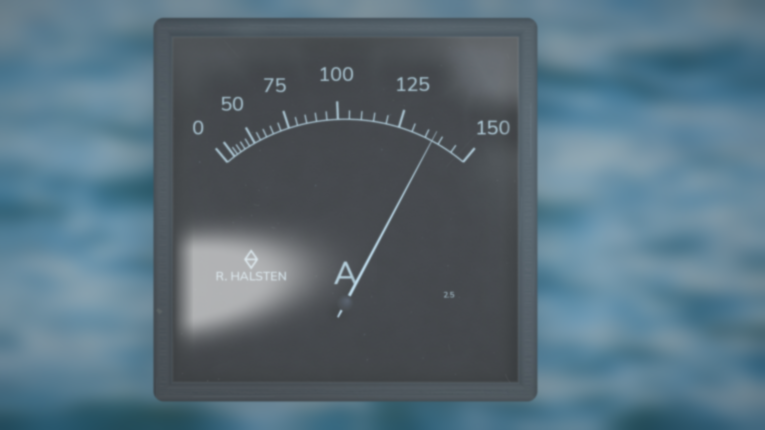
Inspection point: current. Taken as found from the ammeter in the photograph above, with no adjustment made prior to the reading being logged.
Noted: 137.5 A
